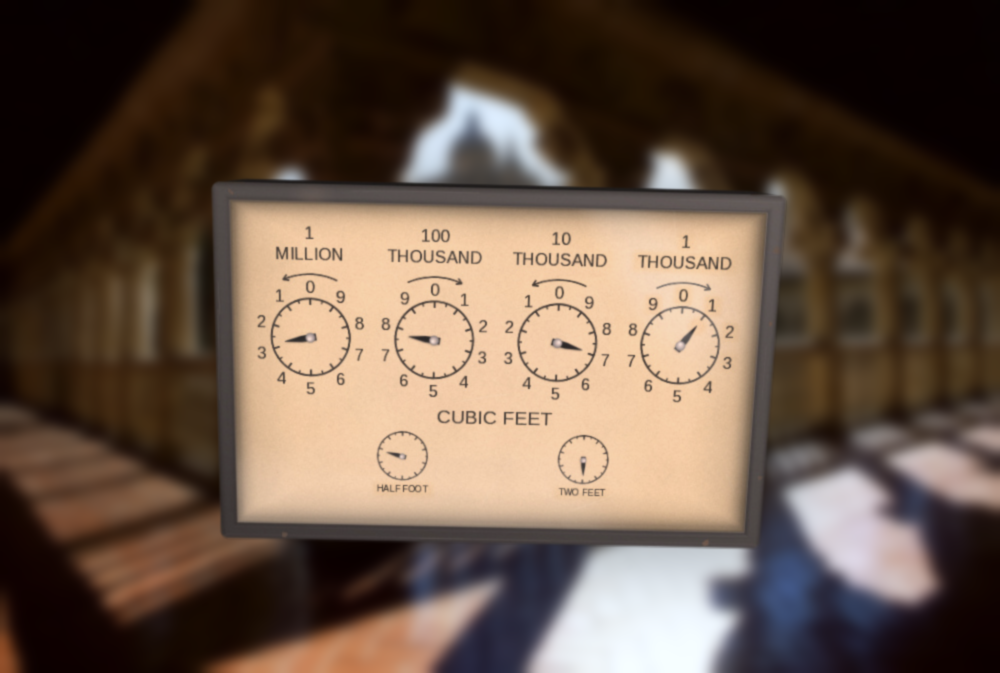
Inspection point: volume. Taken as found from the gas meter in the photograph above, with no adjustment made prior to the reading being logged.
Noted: 277100 ft³
